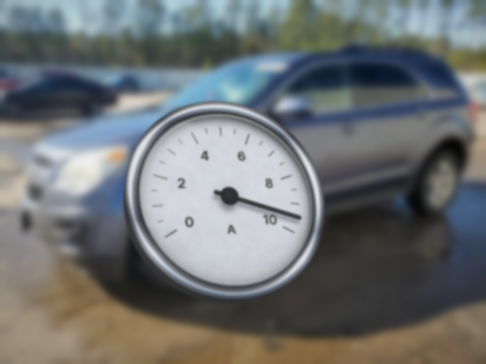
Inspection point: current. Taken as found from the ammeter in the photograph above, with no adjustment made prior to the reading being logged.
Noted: 9.5 A
